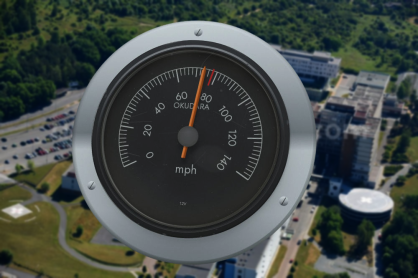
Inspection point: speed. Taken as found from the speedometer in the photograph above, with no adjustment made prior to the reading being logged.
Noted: 74 mph
